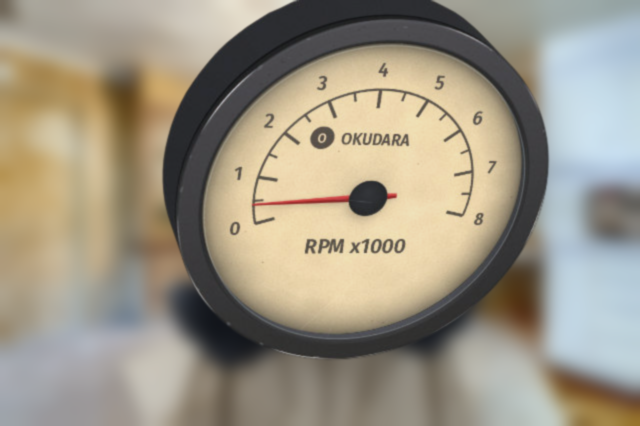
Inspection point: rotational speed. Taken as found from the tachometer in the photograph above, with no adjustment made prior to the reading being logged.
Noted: 500 rpm
